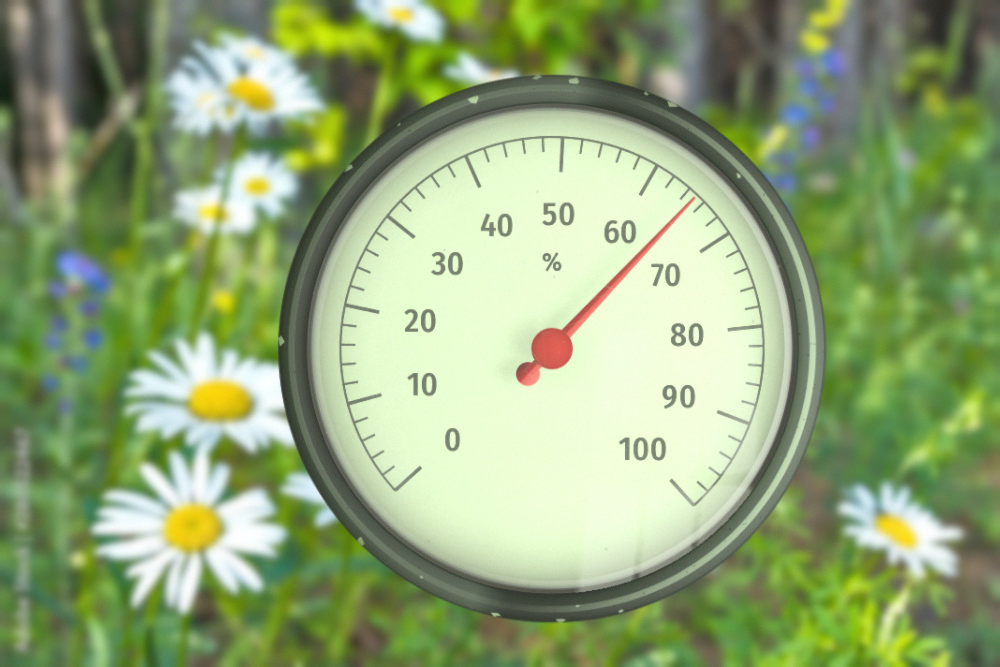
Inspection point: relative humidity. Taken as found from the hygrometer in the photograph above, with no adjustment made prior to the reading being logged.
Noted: 65 %
